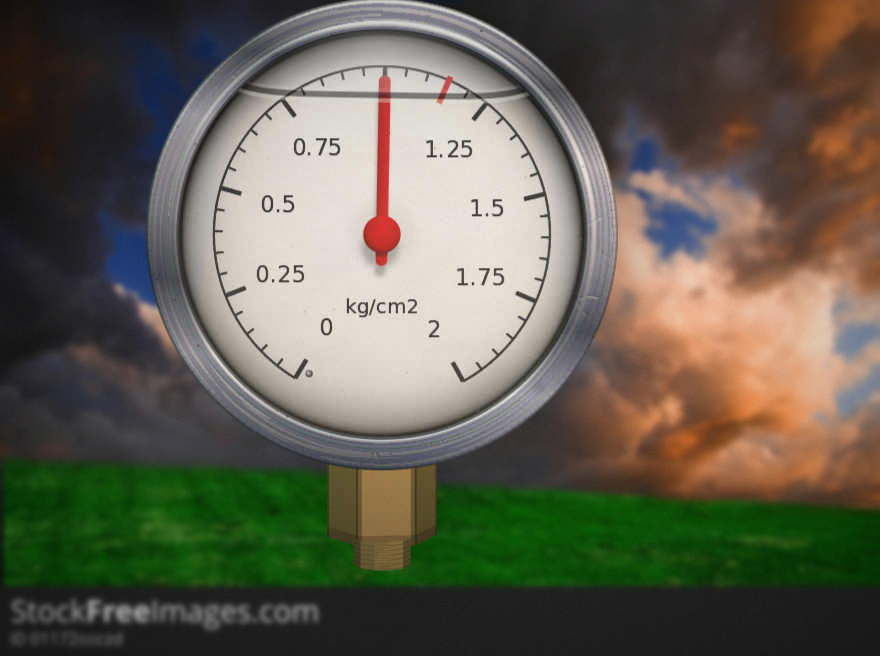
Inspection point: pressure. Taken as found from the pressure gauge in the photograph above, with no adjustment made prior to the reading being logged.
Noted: 1 kg/cm²
